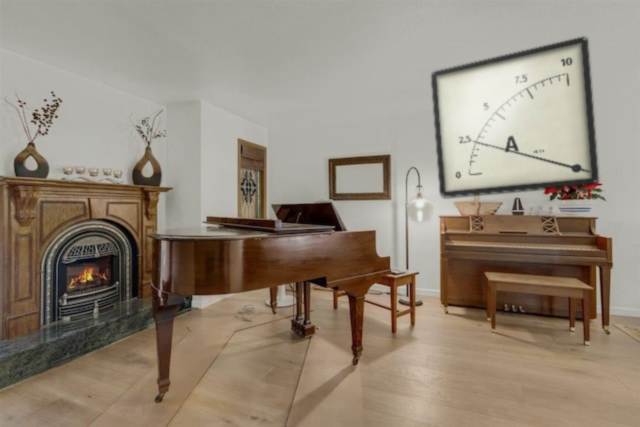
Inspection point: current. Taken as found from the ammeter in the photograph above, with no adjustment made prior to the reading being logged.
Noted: 2.5 A
